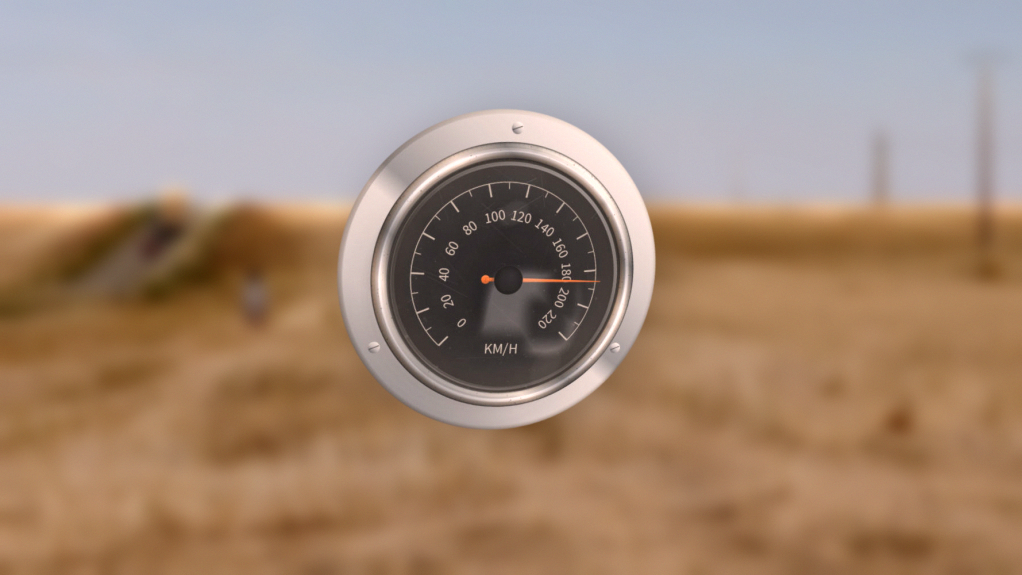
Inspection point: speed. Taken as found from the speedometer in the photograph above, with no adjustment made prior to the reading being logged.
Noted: 185 km/h
